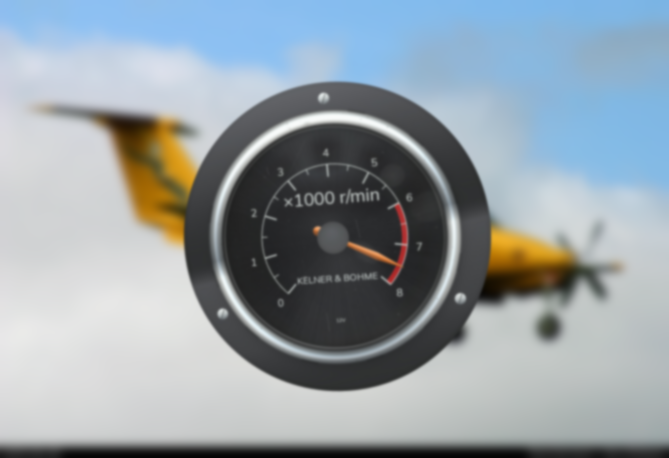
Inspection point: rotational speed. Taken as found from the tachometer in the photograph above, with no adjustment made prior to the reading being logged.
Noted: 7500 rpm
